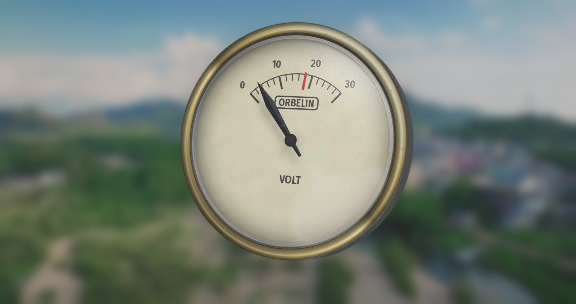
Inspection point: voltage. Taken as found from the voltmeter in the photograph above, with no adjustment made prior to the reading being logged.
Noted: 4 V
